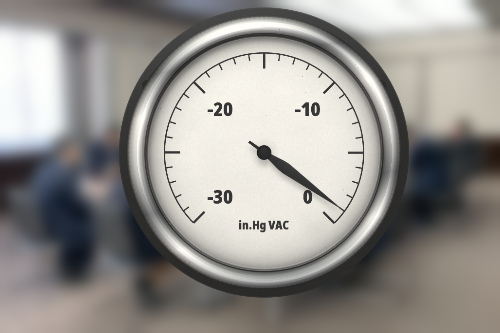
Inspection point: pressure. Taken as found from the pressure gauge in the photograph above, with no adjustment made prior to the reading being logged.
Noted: -1 inHg
